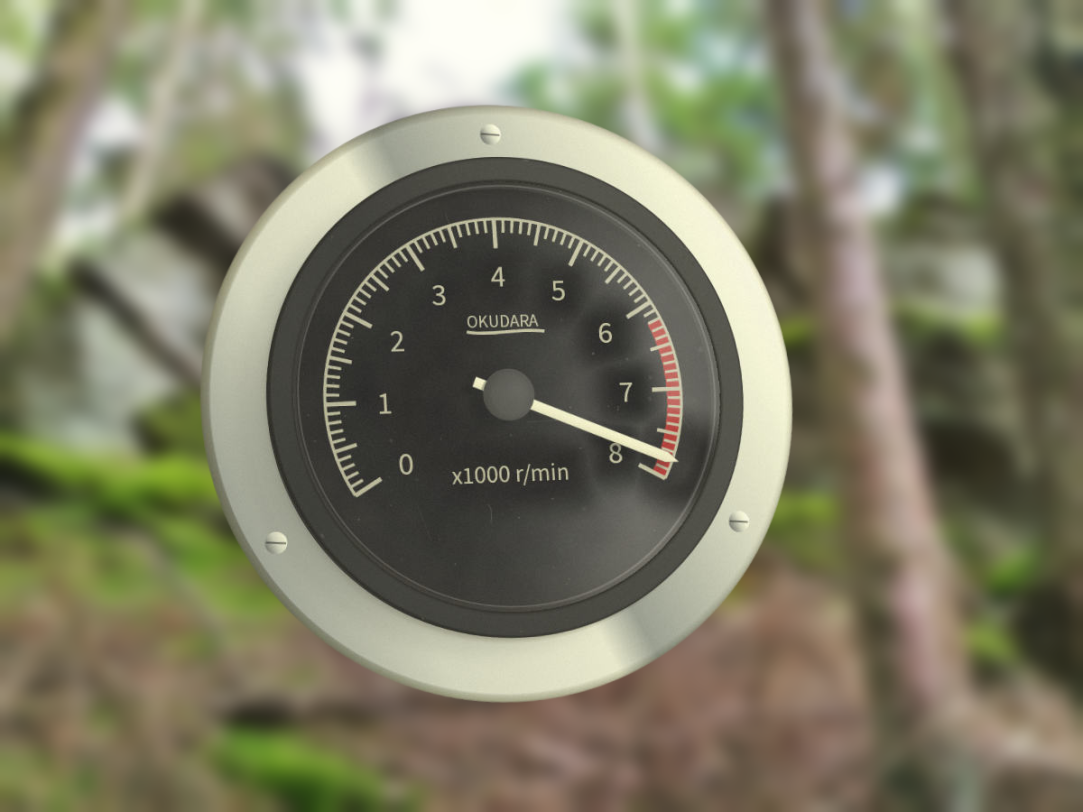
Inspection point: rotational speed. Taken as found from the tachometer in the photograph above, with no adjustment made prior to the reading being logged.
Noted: 7800 rpm
